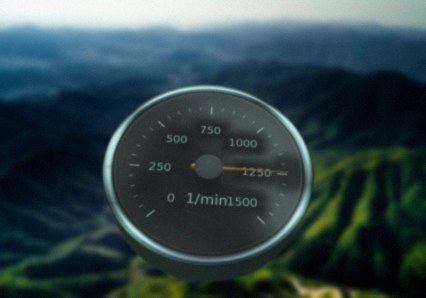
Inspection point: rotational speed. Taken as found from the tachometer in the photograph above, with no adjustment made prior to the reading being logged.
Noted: 1250 rpm
